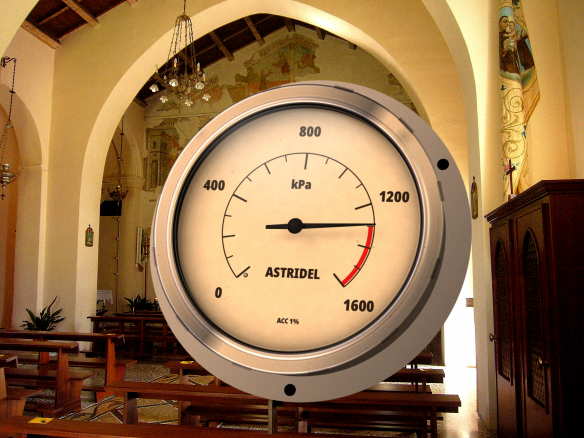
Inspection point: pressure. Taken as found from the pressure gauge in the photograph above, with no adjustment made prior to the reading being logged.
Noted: 1300 kPa
